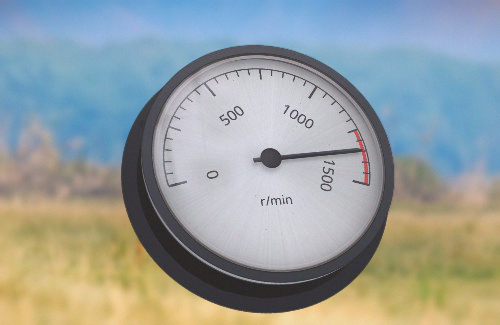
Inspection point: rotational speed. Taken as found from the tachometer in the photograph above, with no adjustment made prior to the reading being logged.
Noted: 1350 rpm
